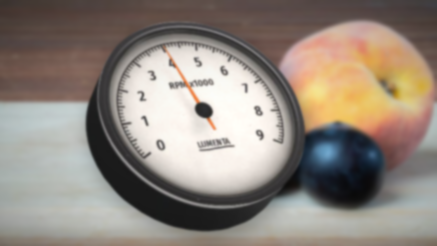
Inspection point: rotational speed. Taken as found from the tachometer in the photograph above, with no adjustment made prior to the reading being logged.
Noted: 4000 rpm
